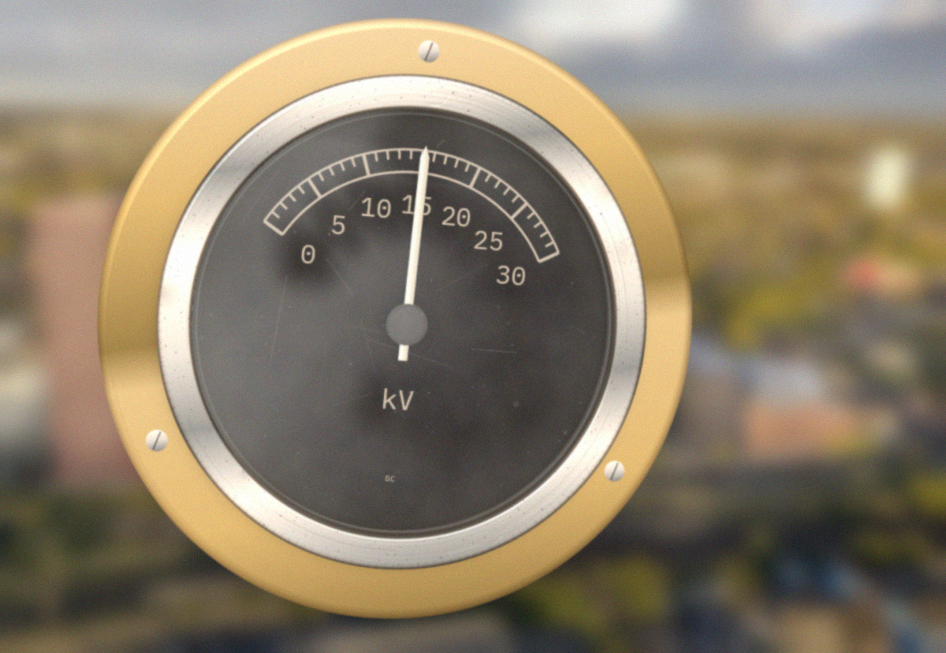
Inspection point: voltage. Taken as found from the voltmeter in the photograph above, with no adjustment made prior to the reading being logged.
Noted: 15 kV
